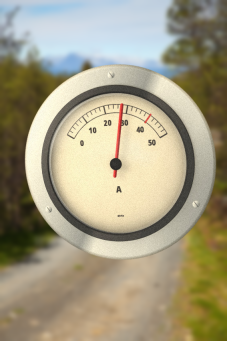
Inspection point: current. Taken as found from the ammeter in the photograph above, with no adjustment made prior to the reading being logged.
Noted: 28 A
